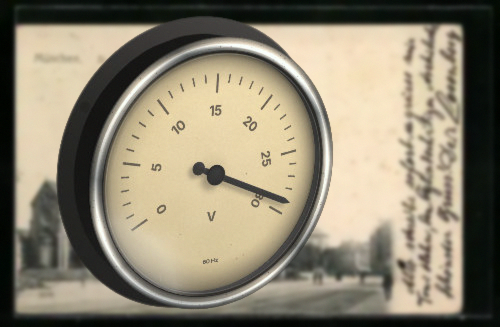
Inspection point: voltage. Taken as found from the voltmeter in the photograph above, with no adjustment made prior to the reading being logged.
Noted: 29 V
